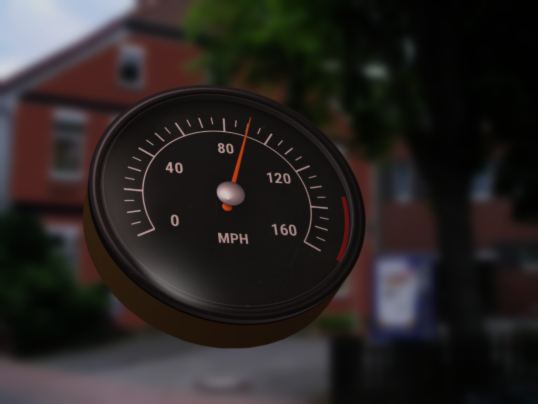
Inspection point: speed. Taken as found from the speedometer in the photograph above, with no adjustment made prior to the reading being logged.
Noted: 90 mph
